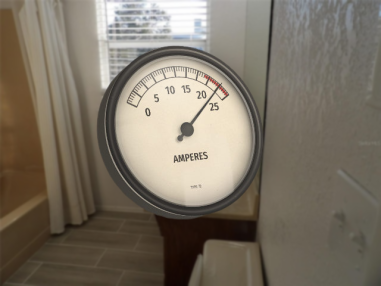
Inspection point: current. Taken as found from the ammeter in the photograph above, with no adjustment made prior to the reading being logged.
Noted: 22.5 A
